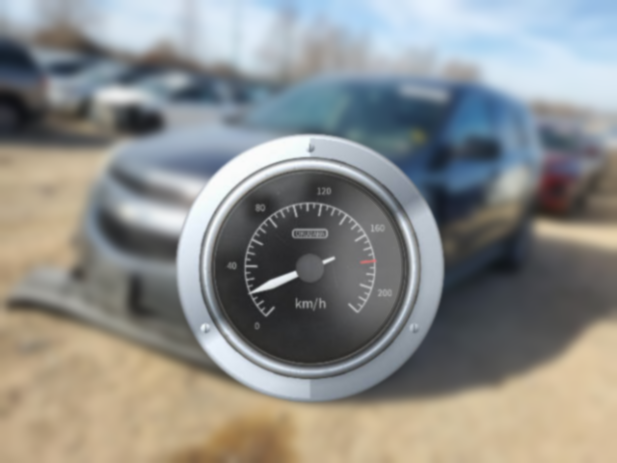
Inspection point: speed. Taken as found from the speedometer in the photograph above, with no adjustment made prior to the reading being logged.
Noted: 20 km/h
